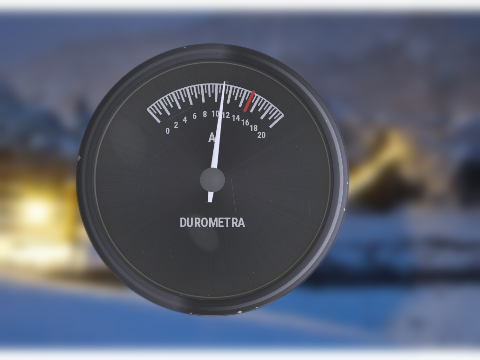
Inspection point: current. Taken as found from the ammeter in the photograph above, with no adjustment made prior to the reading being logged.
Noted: 11 A
